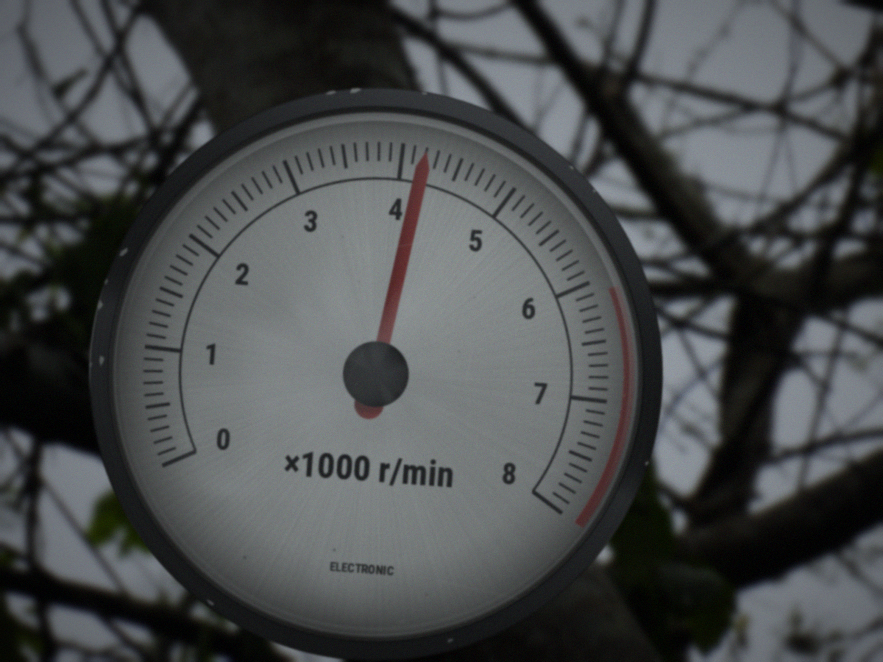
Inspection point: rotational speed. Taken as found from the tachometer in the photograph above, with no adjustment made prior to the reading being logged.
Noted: 4200 rpm
